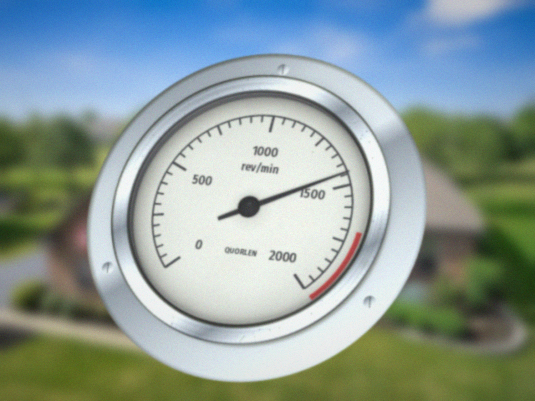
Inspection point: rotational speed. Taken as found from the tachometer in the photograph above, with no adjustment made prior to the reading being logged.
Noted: 1450 rpm
